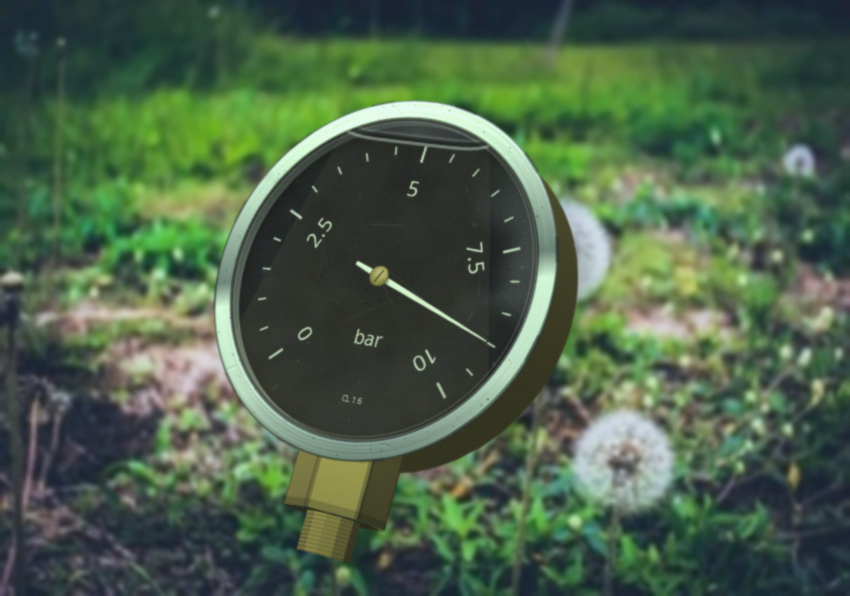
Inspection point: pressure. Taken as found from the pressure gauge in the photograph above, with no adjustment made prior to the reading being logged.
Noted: 9 bar
